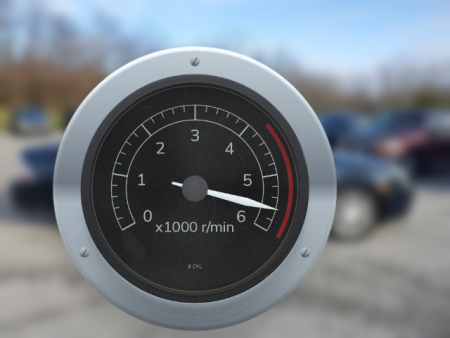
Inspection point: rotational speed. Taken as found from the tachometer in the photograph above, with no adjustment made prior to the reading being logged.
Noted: 5600 rpm
